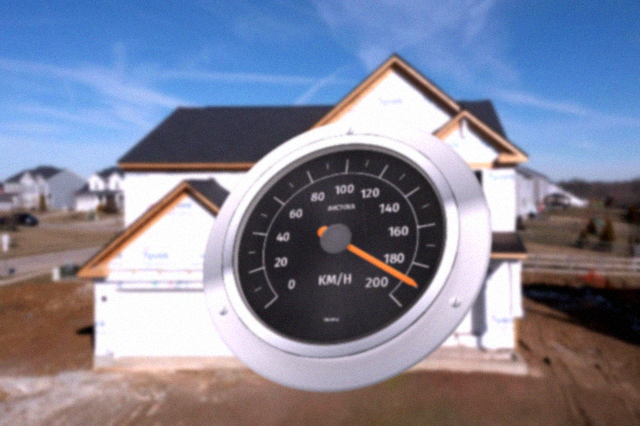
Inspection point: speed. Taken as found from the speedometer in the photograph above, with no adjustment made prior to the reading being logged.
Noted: 190 km/h
